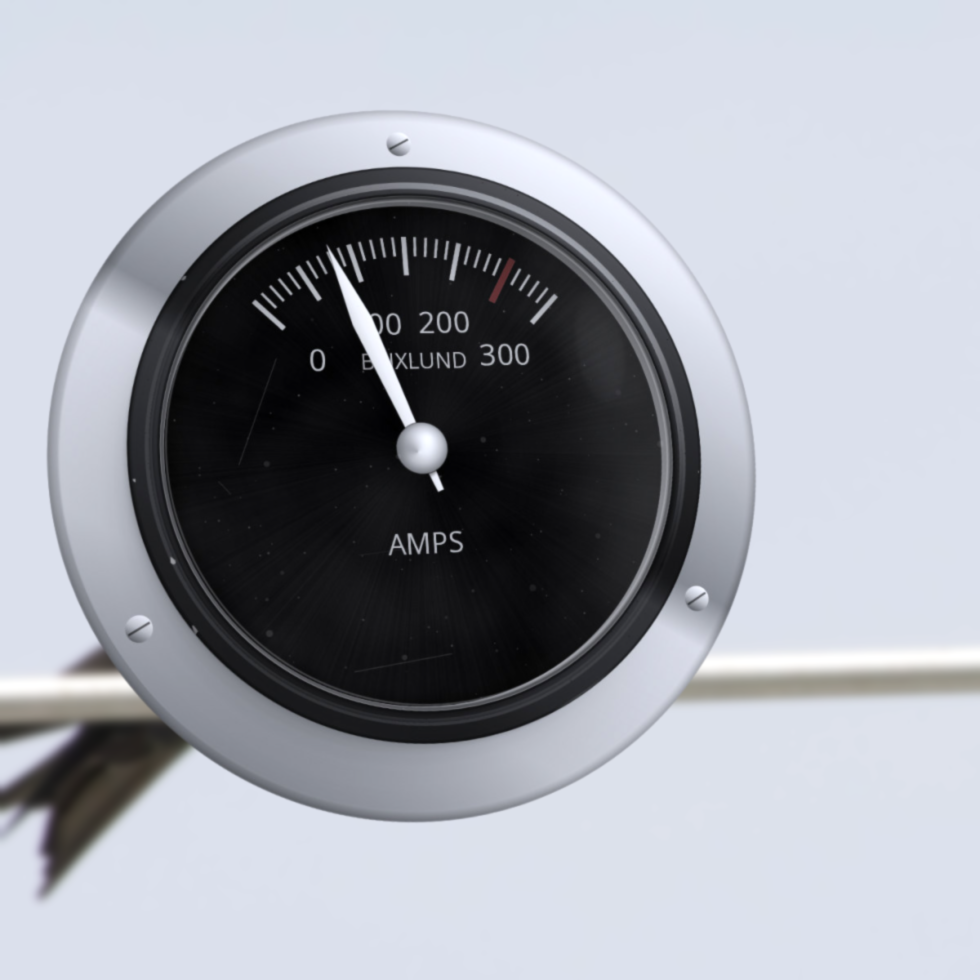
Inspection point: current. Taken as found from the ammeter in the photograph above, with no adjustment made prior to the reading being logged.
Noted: 80 A
